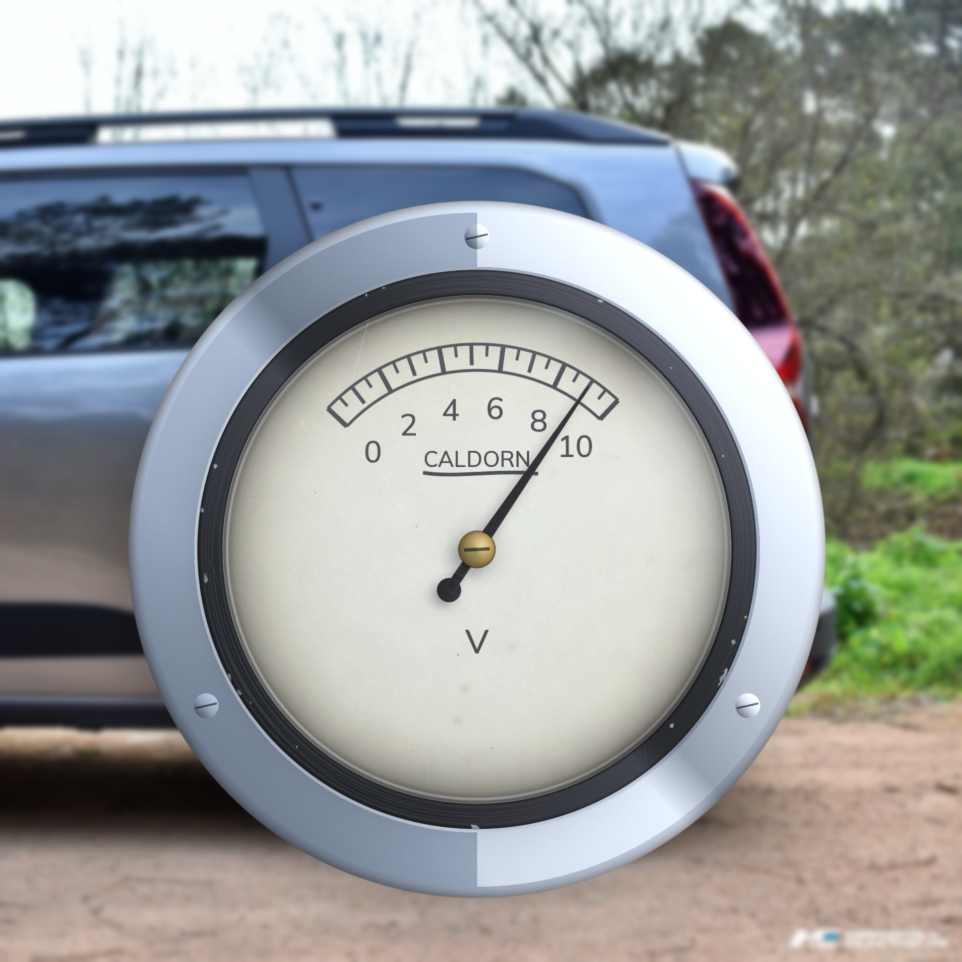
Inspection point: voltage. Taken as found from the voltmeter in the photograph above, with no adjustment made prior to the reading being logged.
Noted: 9 V
